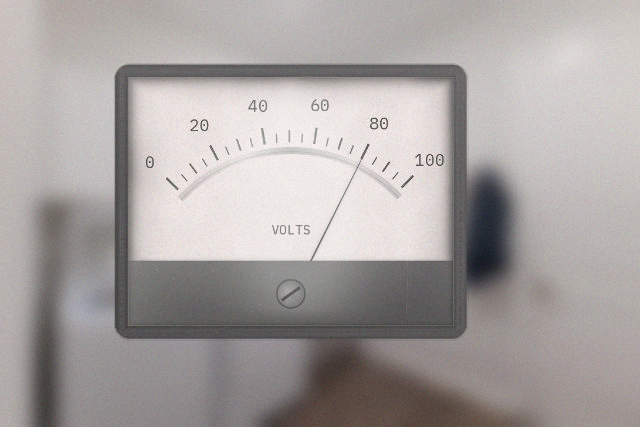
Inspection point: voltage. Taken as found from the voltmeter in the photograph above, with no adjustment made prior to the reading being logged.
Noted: 80 V
